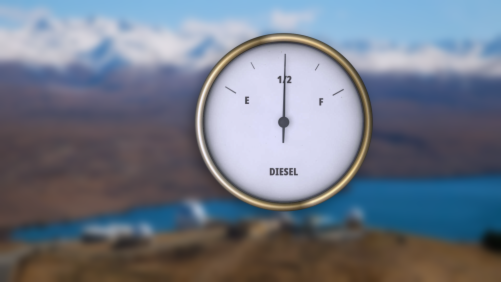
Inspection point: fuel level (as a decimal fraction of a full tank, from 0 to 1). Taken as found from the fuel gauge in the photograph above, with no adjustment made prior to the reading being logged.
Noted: 0.5
